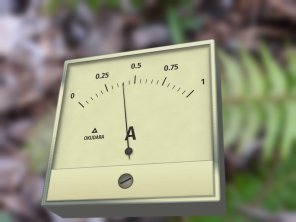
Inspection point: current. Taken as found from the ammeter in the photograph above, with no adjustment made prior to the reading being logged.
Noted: 0.4 A
